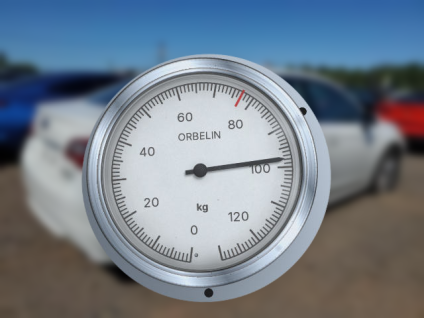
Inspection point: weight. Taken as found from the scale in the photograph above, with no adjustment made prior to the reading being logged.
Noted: 98 kg
